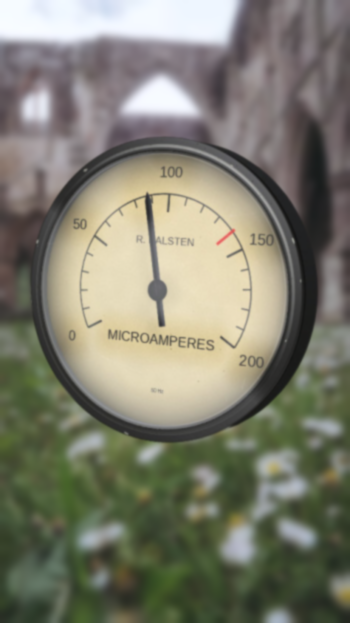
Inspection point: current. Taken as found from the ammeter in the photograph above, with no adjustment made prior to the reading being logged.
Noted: 90 µA
